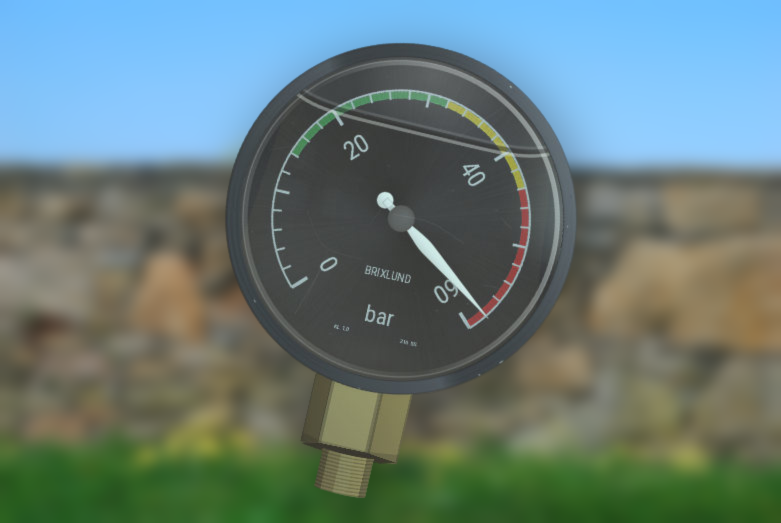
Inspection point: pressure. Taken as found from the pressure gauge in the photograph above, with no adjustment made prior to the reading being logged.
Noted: 58 bar
